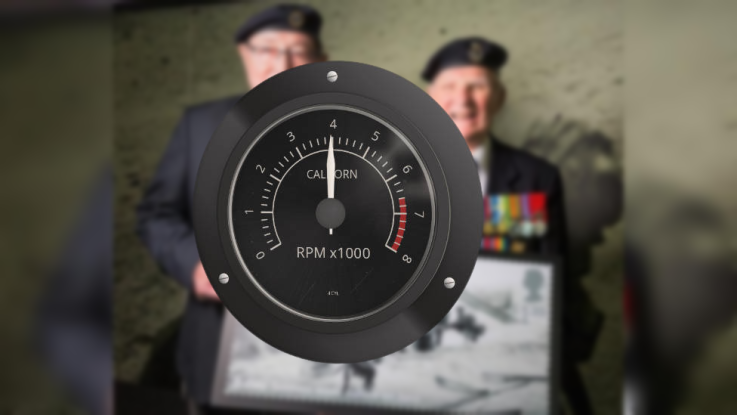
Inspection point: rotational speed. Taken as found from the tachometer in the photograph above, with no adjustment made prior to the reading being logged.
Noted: 4000 rpm
